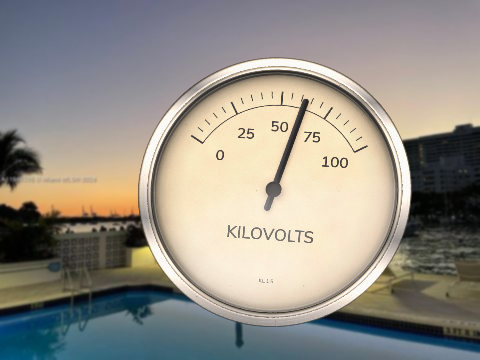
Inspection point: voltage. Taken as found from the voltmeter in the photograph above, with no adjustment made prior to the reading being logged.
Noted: 62.5 kV
